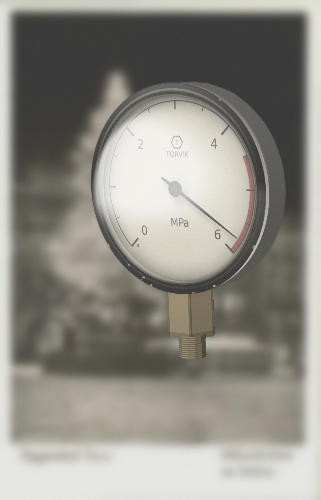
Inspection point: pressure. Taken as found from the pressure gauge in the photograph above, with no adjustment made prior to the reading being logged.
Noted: 5.75 MPa
